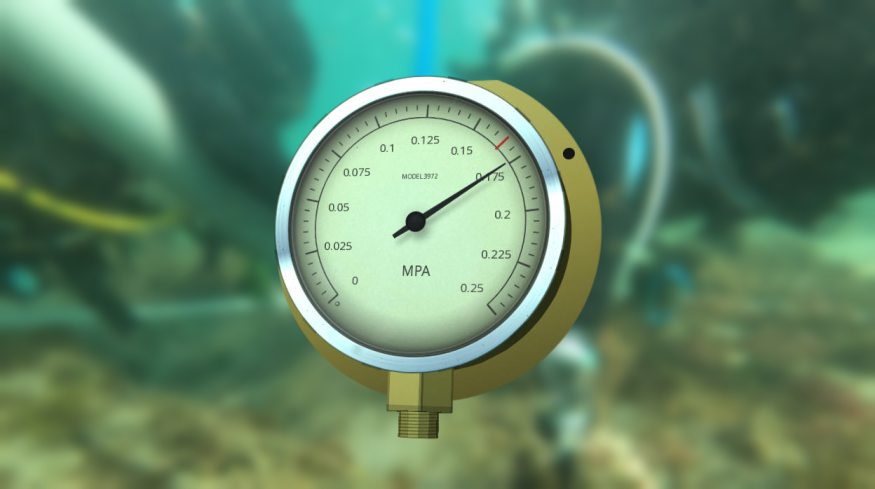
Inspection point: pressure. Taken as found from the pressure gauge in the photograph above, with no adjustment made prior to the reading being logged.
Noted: 0.175 MPa
